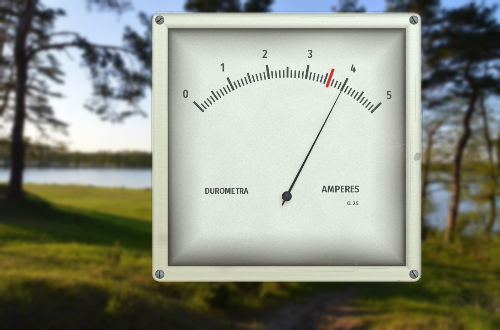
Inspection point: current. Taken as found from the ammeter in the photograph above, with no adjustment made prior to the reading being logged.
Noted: 4 A
